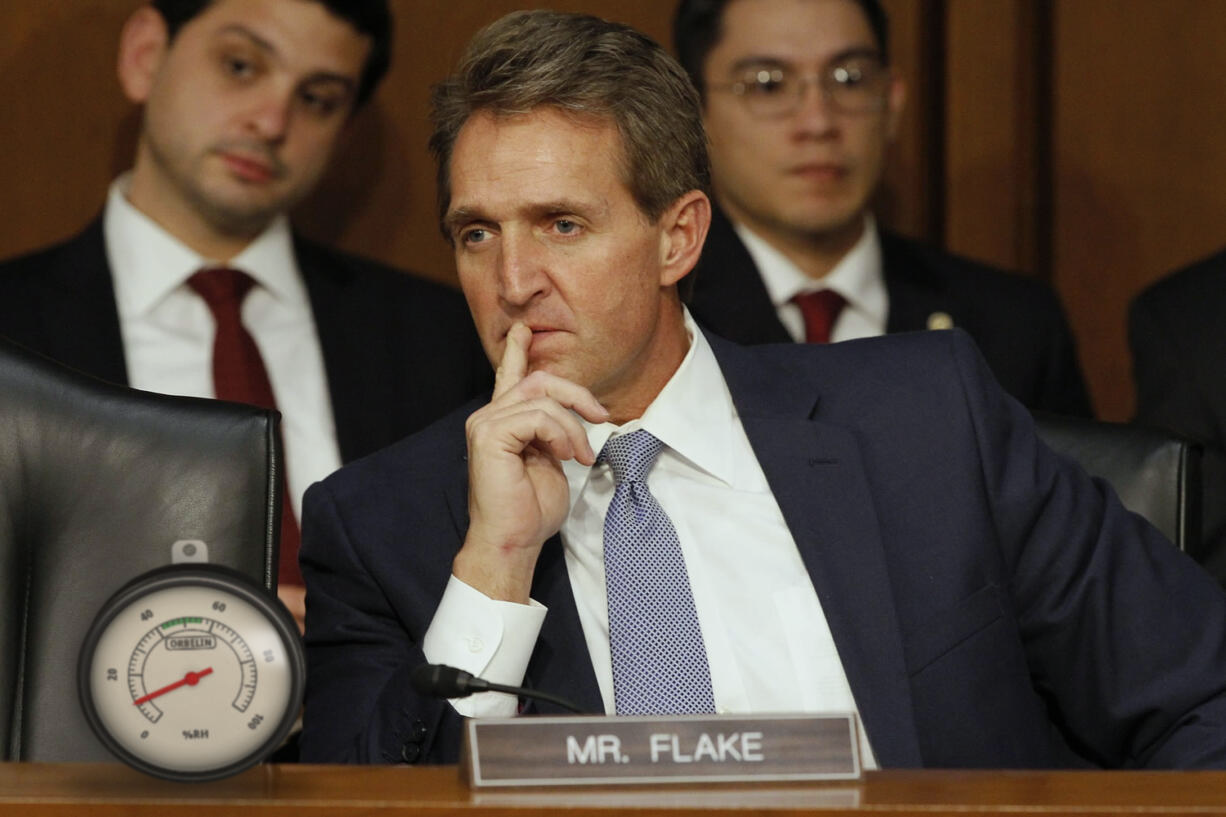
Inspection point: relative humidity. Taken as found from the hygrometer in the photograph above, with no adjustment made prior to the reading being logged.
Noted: 10 %
